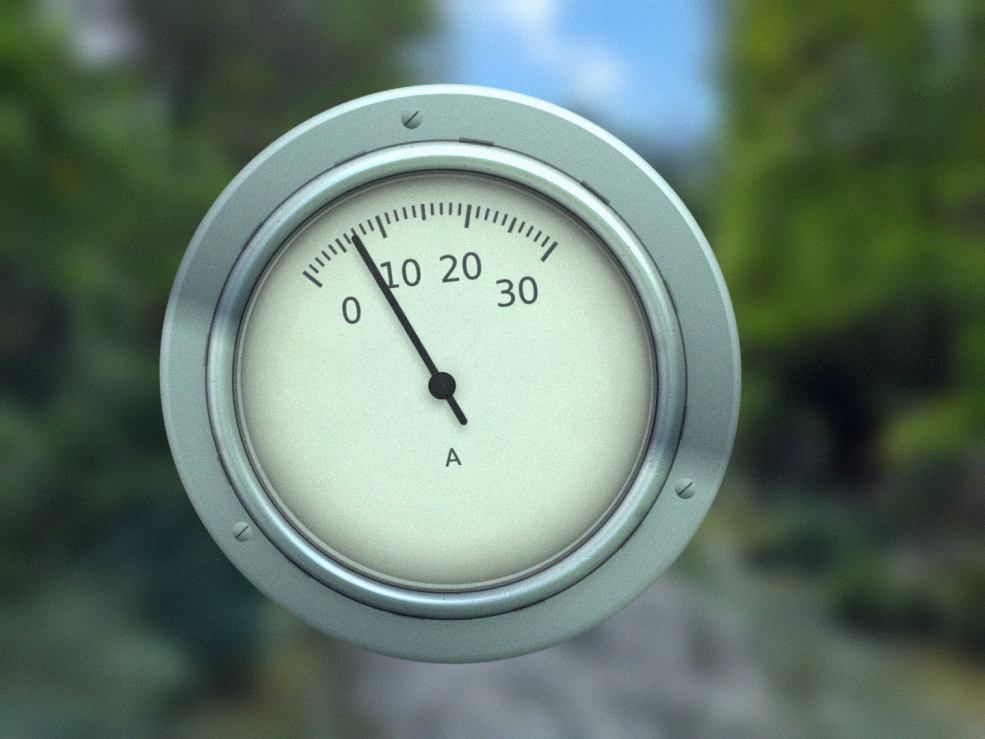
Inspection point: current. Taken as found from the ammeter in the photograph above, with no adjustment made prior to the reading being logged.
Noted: 7 A
